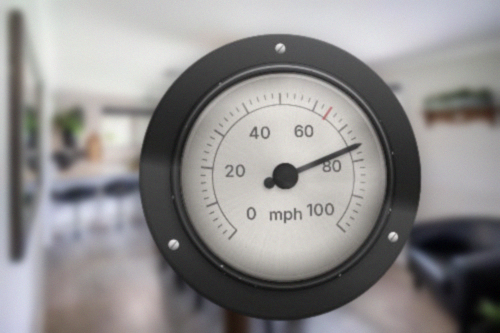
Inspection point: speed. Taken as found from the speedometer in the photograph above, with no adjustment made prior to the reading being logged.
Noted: 76 mph
